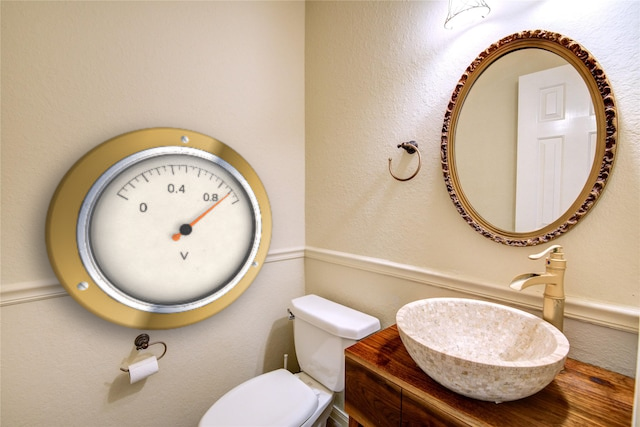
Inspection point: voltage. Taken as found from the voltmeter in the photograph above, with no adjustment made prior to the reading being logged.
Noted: 0.9 V
